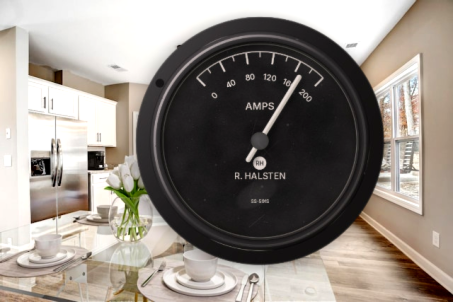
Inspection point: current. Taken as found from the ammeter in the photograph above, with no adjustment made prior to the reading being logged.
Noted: 170 A
